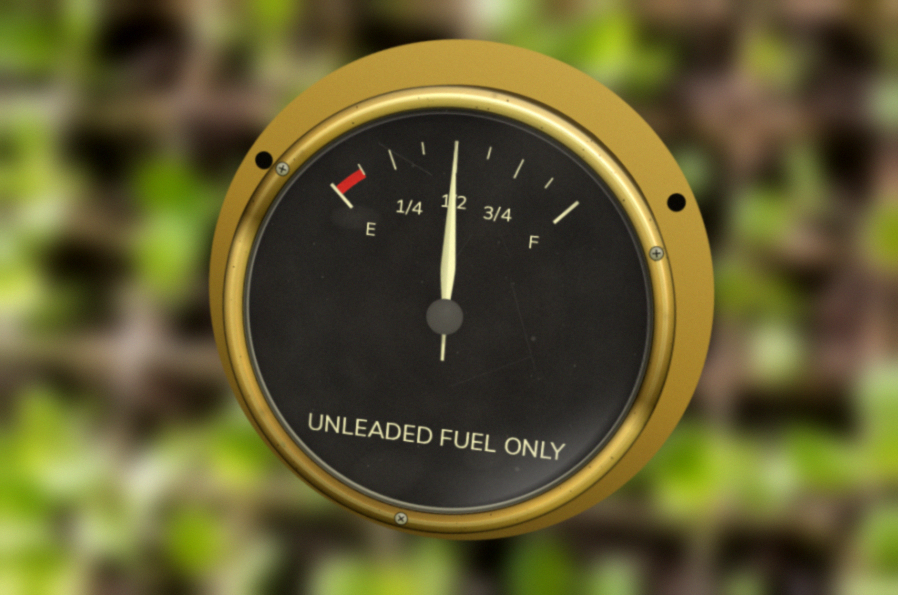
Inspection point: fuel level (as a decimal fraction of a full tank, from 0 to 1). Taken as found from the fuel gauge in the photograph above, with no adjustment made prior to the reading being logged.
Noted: 0.5
